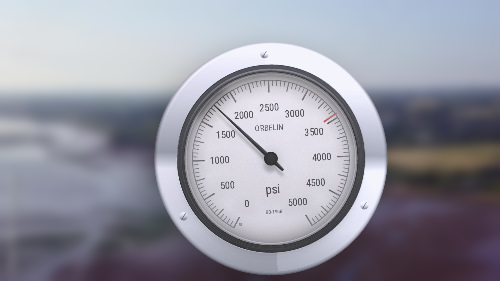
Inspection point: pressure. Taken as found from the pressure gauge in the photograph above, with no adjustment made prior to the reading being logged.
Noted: 1750 psi
